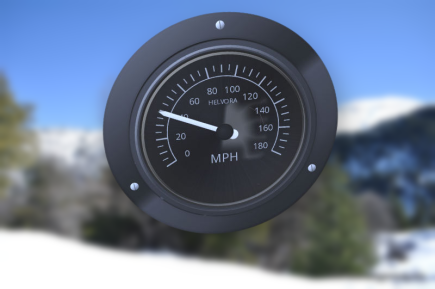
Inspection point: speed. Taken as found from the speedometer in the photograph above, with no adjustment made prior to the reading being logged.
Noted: 40 mph
